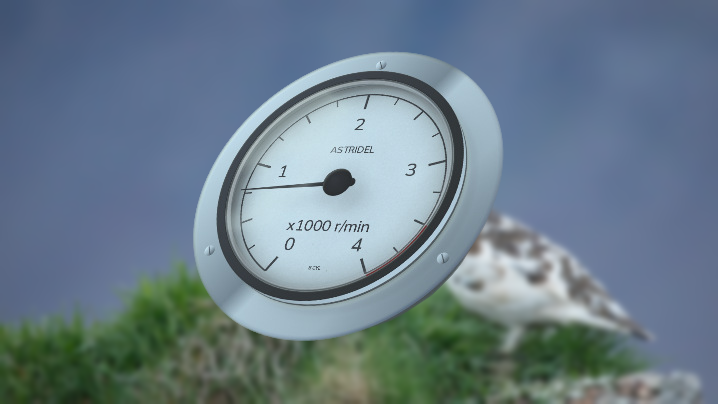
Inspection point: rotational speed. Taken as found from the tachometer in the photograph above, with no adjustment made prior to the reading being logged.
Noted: 750 rpm
